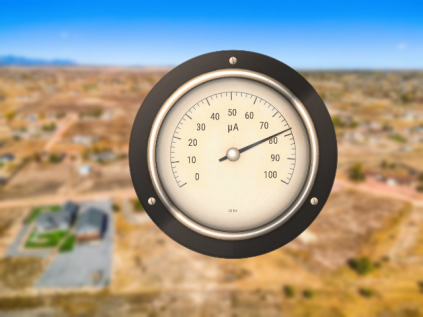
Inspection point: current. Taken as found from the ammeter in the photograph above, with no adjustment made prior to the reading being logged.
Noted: 78 µA
